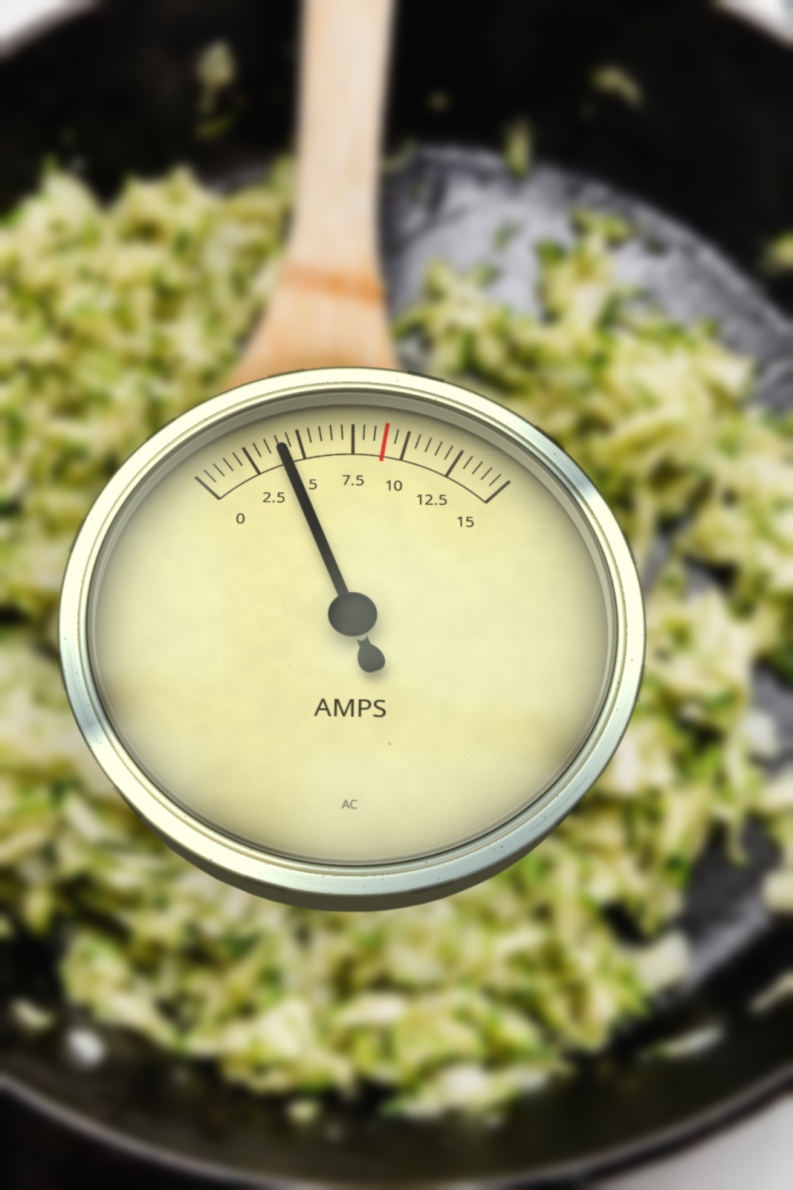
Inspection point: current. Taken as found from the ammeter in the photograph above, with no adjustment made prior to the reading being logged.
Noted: 4 A
